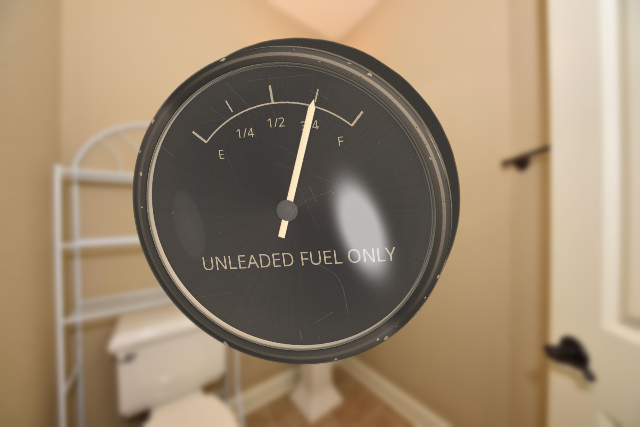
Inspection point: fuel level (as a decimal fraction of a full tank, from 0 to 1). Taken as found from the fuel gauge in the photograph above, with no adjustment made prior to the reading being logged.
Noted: 0.75
